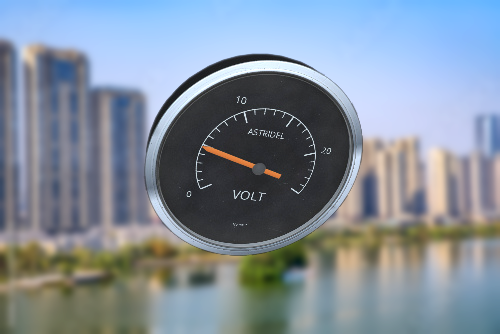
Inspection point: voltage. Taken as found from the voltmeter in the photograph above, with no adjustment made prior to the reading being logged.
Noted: 5 V
